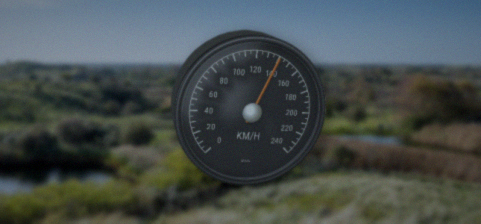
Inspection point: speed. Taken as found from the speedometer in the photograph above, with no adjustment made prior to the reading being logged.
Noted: 140 km/h
